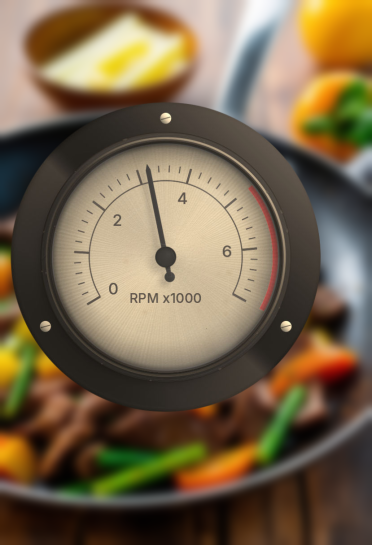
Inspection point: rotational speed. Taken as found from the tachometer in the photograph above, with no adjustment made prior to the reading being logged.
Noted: 3200 rpm
